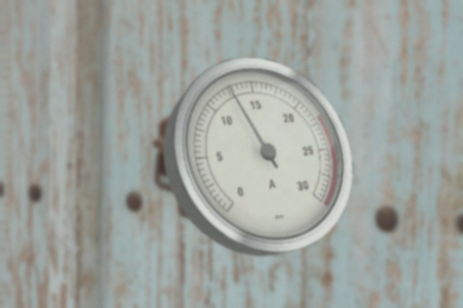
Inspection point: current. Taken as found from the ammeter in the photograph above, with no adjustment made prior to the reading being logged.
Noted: 12.5 A
